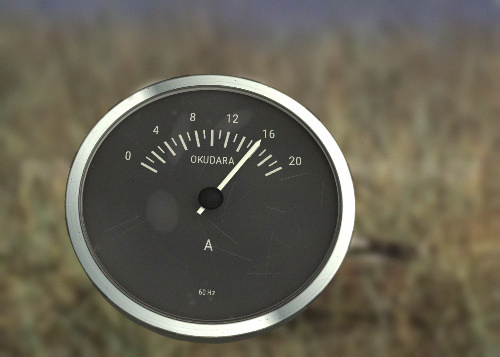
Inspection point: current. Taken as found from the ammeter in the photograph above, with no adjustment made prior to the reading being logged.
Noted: 16 A
